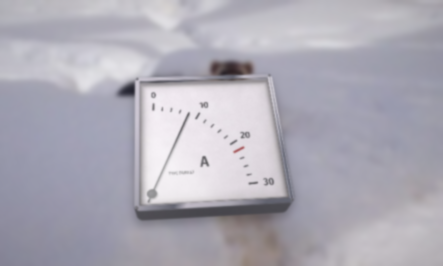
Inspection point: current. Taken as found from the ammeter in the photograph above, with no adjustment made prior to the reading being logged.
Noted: 8 A
